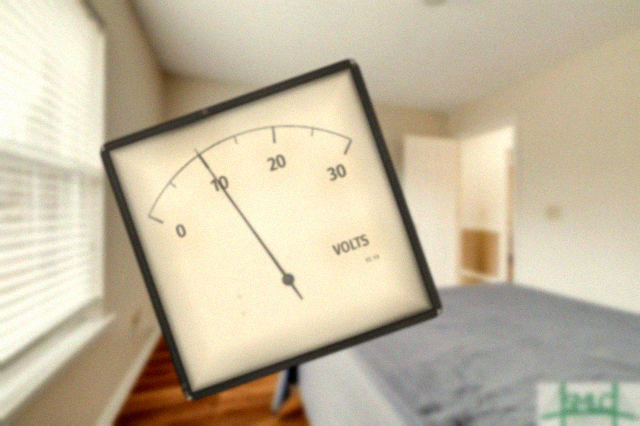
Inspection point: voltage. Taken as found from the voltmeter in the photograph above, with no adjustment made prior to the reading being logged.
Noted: 10 V
